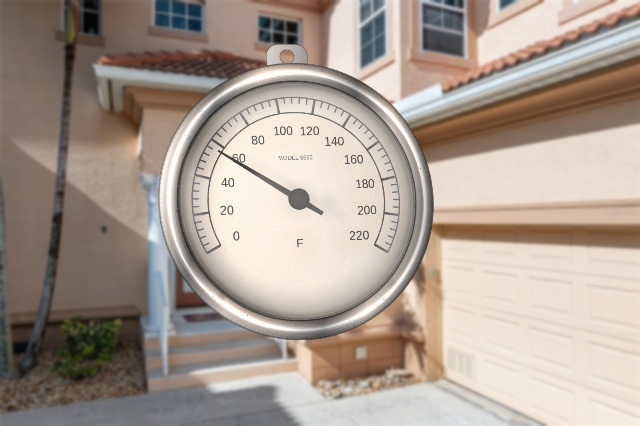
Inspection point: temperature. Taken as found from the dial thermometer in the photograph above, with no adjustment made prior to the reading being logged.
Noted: 56 °F
